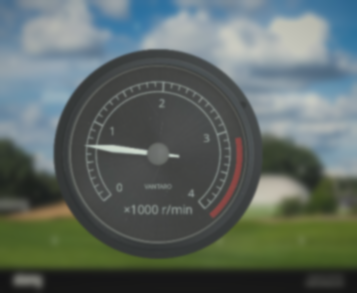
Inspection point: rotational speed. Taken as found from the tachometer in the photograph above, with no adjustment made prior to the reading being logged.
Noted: 700 rpm
